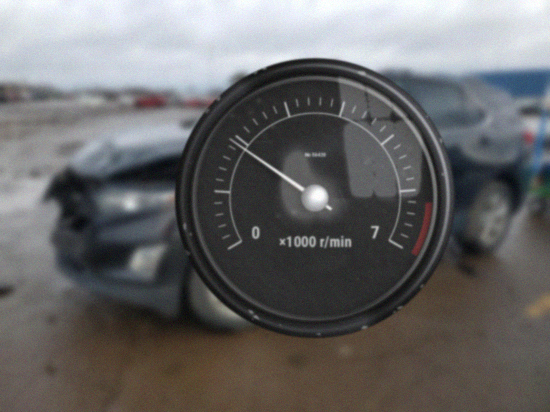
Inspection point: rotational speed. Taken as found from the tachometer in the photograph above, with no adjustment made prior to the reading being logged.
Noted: 1900 rpm
